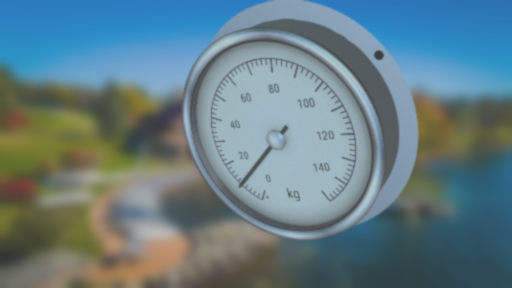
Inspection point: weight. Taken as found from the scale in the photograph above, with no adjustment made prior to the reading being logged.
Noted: 10 kg
